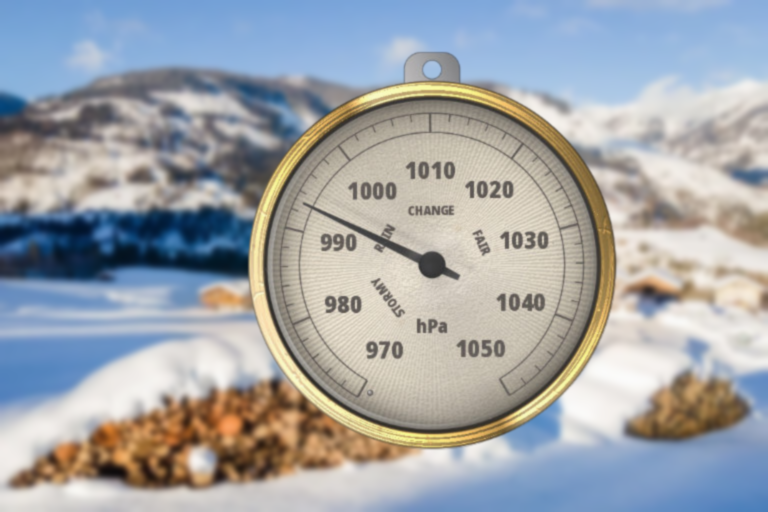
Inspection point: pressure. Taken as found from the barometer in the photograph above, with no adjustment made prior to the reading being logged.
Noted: 993 hPa
